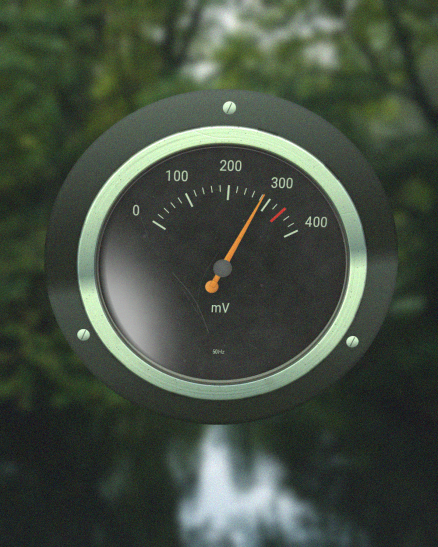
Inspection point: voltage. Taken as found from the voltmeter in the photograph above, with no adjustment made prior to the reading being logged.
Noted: 280 mV
